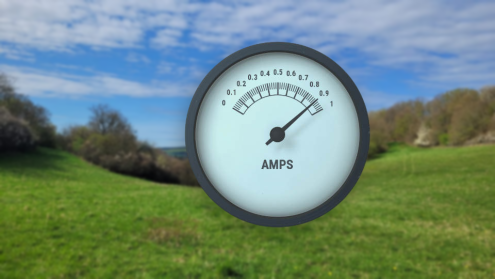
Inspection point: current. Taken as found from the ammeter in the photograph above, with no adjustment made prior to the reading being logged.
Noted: 0.9 A
